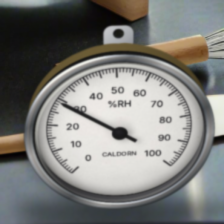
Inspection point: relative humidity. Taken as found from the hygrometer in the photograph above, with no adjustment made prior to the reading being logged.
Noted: 30 %
